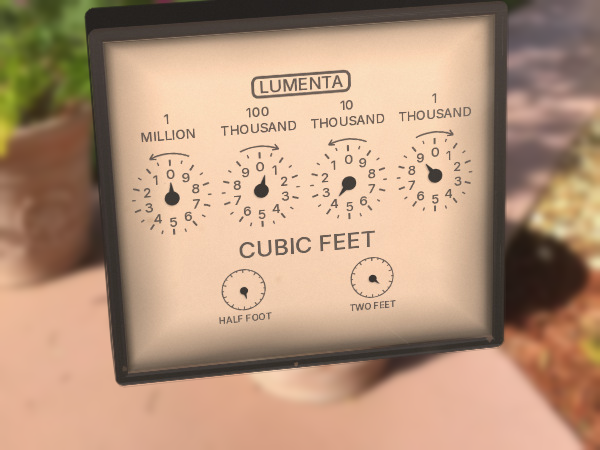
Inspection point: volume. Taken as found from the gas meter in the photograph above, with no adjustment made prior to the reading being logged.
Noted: 3900 ft³
